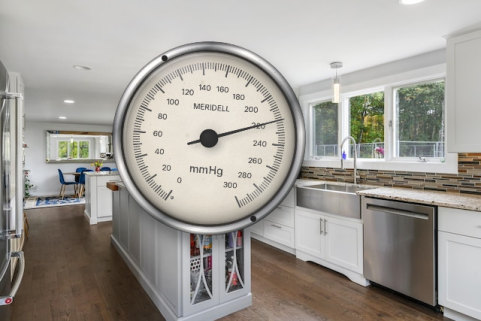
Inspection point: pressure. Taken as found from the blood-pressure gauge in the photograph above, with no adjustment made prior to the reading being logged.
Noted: 220 mmHg
